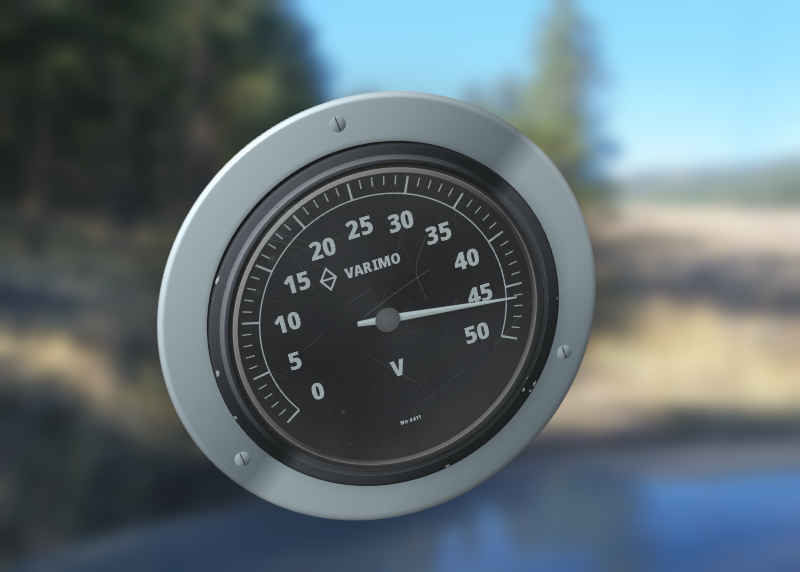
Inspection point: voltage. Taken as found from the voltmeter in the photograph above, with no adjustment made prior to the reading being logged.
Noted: 46 V
